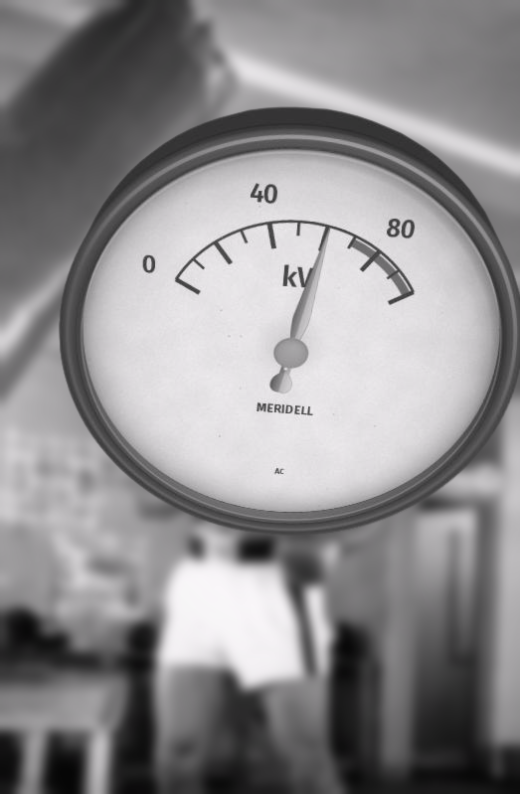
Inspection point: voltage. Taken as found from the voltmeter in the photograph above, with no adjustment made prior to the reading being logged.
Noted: 60 kV
